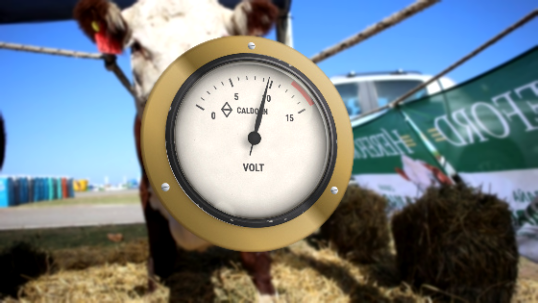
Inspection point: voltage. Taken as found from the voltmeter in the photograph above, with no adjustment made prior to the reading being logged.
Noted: 9.5 V
